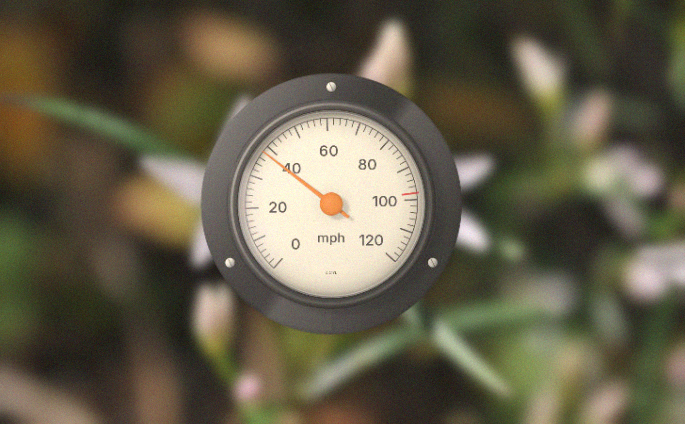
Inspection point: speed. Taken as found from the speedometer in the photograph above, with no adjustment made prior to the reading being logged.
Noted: 38 mph
